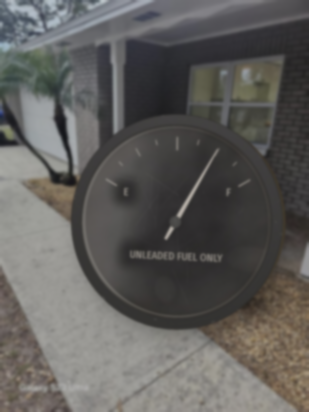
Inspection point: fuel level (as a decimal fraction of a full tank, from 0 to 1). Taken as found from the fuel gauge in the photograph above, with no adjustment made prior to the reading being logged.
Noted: 0.75
